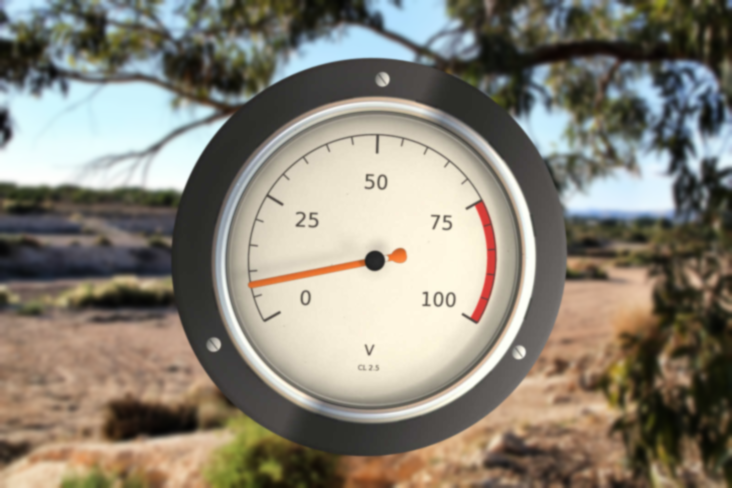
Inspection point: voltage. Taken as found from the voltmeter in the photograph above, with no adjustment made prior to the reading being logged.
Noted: 7.5 V
